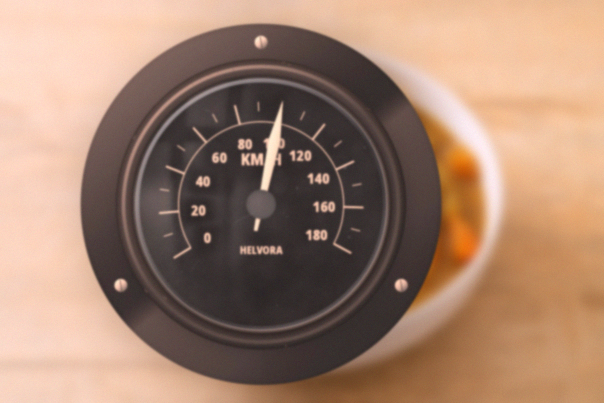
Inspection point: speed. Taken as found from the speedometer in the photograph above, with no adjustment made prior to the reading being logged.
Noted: 100 km/h
